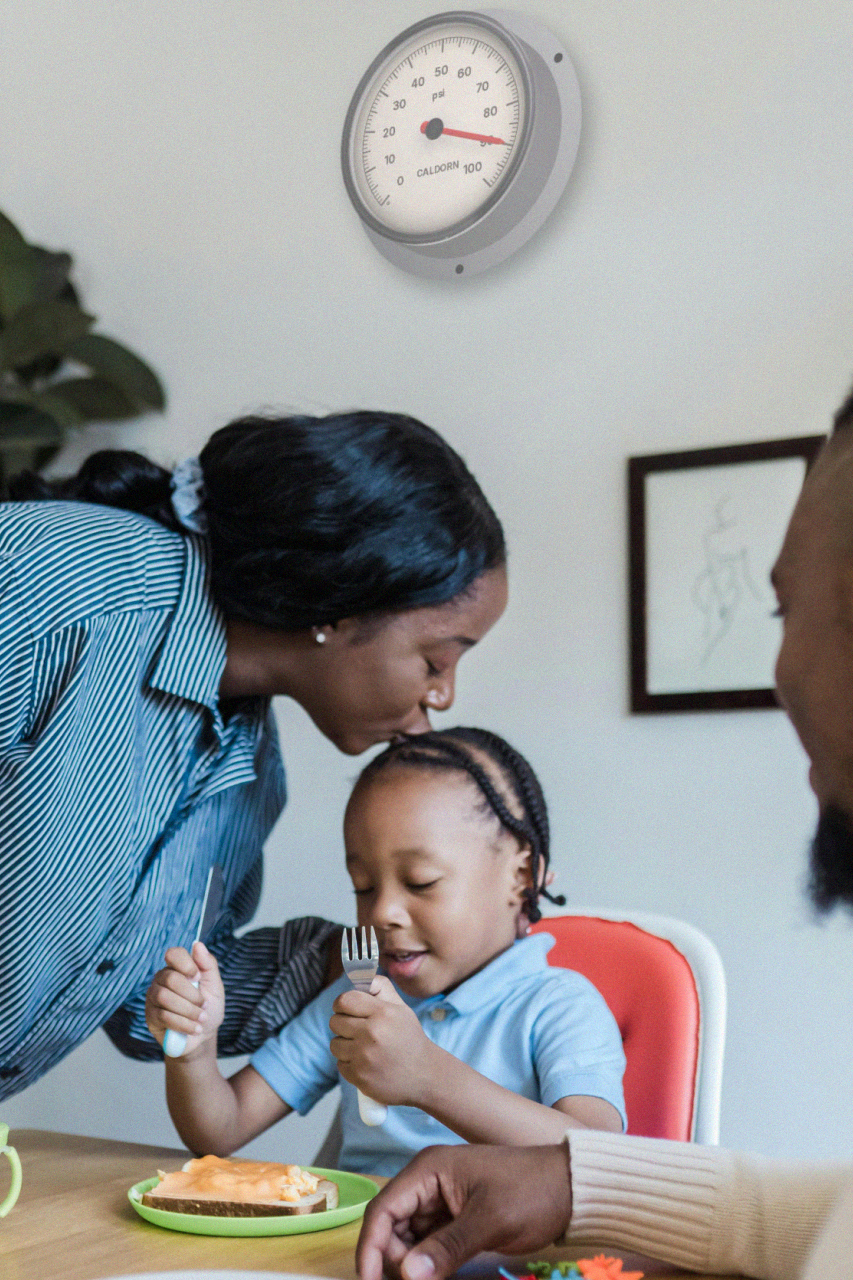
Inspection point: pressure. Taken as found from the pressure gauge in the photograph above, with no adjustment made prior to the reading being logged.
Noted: 90 psi
